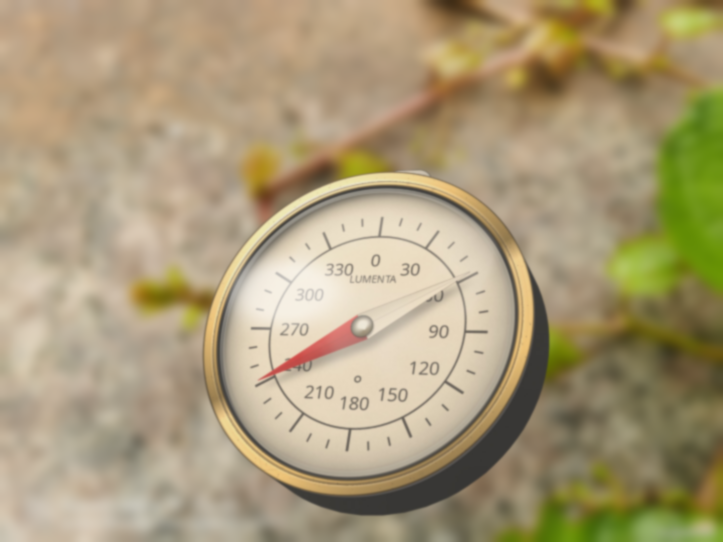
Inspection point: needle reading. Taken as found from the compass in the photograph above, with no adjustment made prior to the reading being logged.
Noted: 240 °
